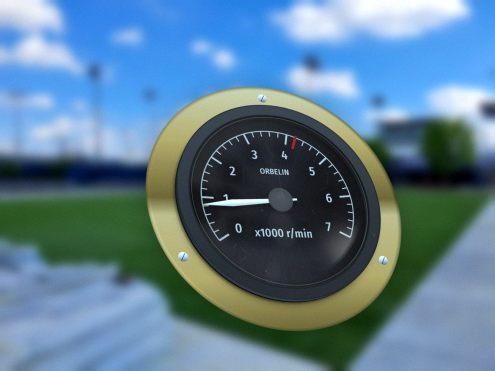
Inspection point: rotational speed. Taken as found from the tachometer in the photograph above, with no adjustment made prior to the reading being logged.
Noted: 800 rpm
